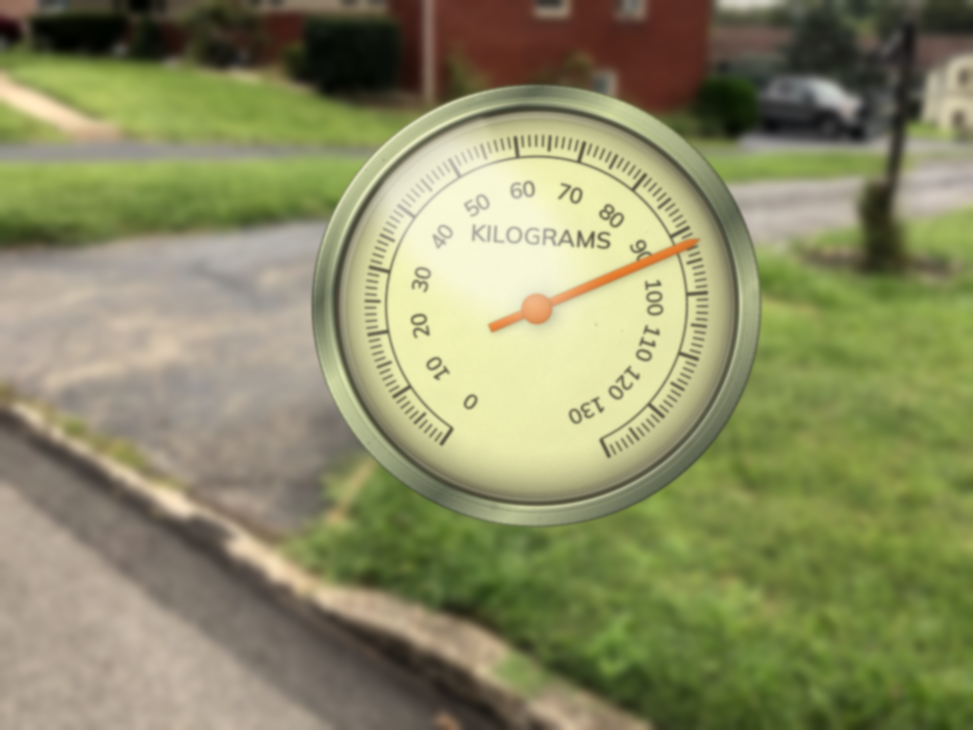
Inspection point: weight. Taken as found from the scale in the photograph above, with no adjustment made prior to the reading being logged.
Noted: 92 kg
